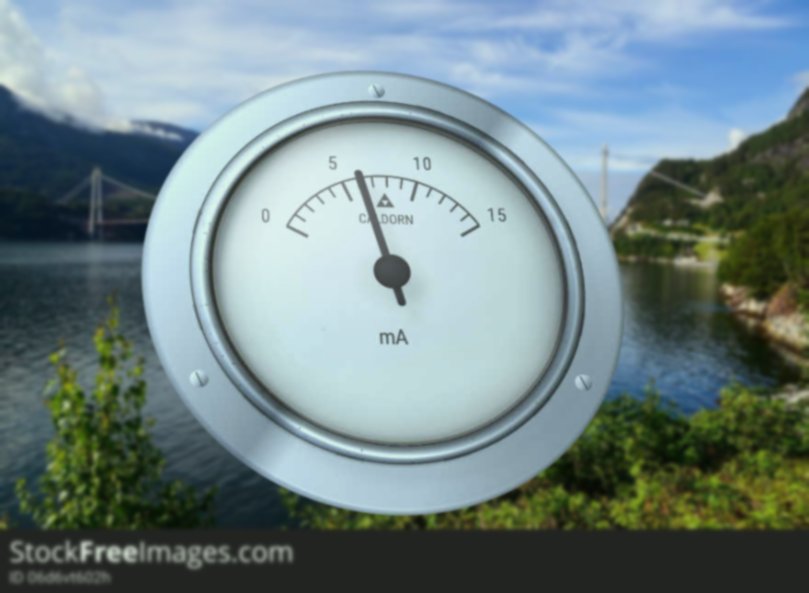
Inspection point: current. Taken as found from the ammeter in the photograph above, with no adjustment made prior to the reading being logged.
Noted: 6 mA
